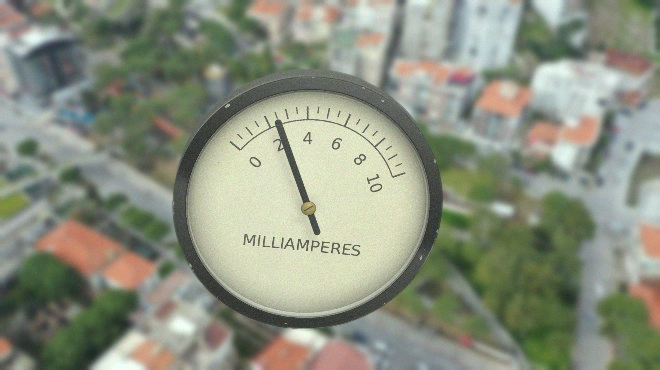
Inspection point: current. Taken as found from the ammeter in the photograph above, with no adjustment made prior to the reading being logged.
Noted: 2.5 mA
